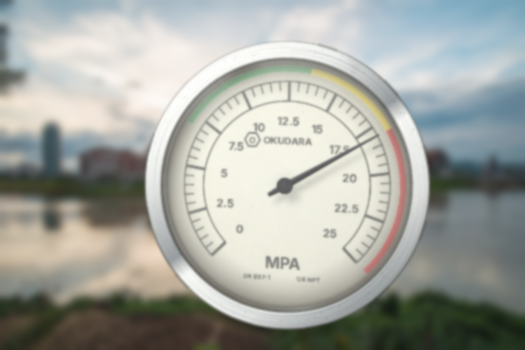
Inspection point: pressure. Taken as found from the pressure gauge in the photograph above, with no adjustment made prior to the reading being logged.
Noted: 18 MPa
